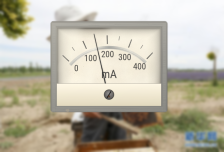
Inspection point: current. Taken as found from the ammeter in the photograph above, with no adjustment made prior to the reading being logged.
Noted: 150 mA
